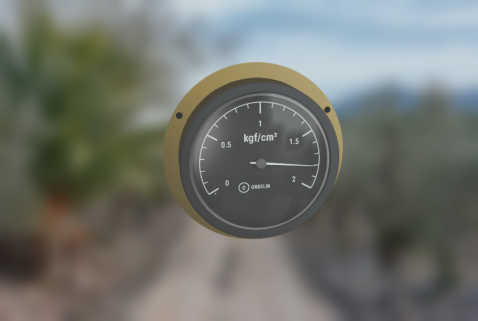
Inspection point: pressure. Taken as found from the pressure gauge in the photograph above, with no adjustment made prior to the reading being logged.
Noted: 1.8 kg/cm²
